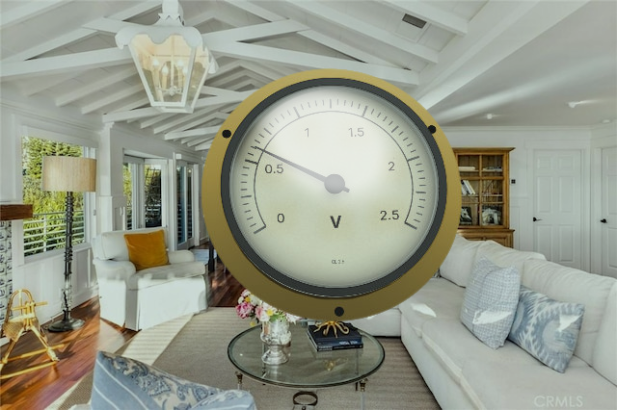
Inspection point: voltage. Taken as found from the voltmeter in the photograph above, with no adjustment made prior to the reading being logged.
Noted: 0.6 V
